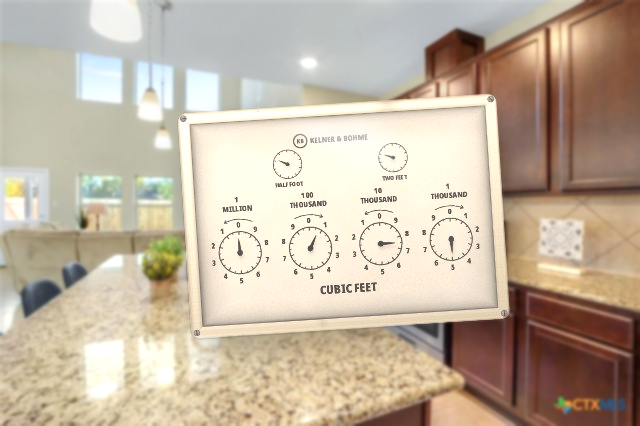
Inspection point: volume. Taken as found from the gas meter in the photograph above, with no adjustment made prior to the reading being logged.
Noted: 7500 ft³
